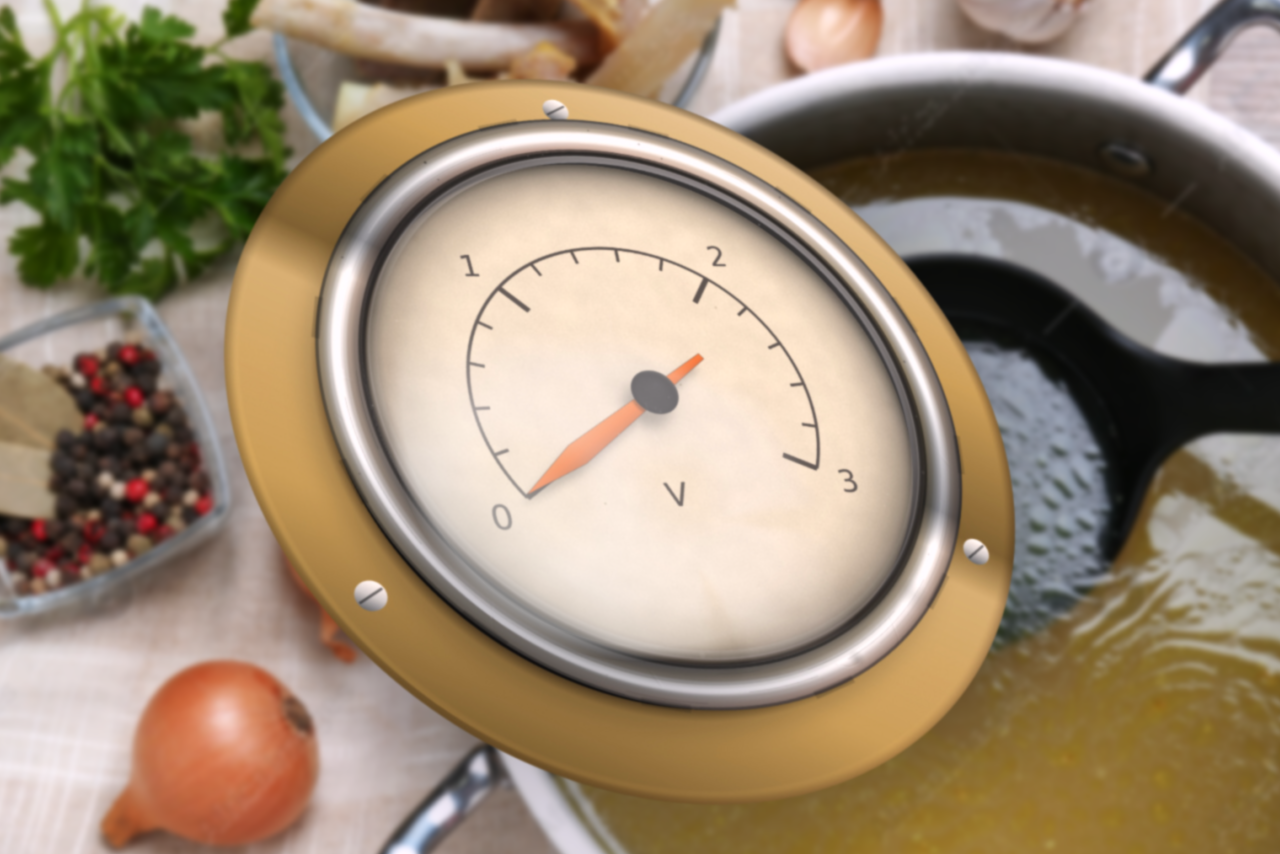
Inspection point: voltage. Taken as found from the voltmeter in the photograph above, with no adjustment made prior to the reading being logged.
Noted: 0 V
